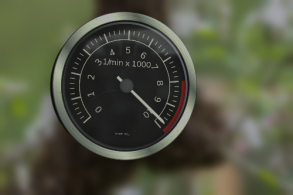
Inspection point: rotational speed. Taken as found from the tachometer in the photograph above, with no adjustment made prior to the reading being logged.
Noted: 9800 rpm
